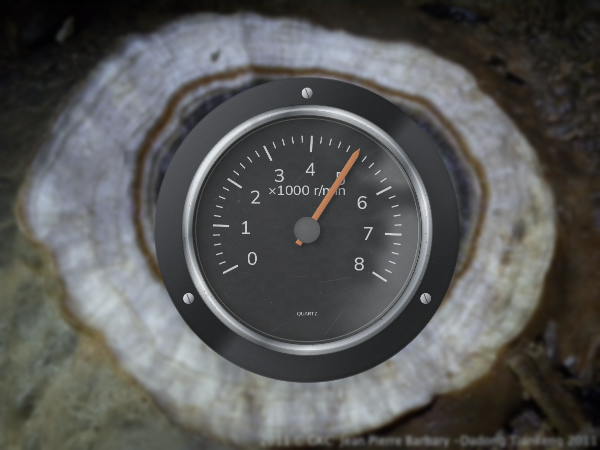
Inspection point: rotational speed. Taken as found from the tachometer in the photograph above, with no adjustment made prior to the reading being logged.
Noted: 5000 rpm
